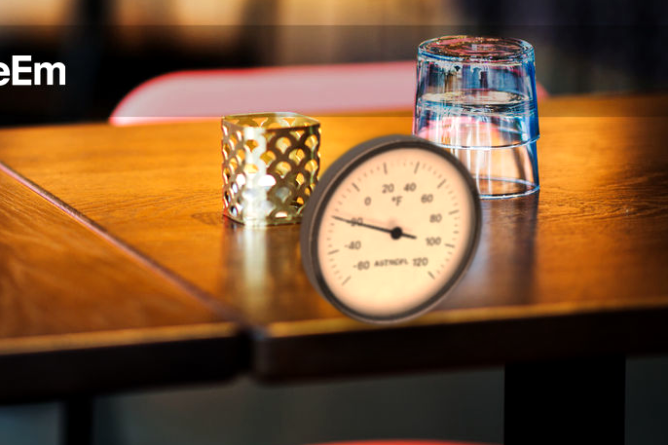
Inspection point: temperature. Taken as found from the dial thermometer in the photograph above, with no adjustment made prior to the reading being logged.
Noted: -20 °F
